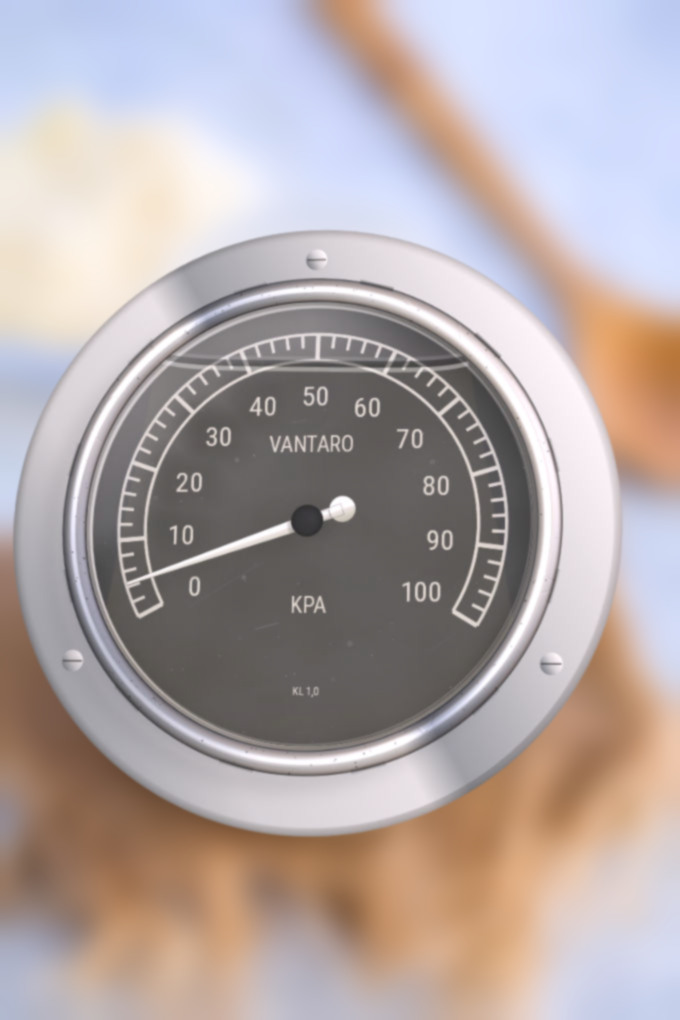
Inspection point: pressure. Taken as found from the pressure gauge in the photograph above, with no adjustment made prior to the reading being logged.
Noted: 4 kPa
